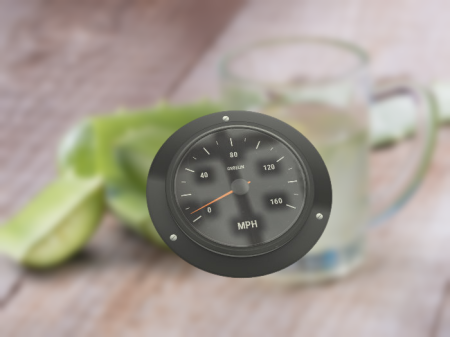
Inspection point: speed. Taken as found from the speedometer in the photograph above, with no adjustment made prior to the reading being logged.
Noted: 5 mph
